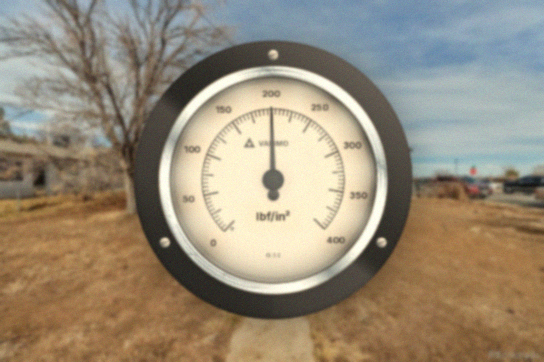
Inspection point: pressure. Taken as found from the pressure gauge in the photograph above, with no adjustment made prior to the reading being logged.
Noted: 200 psi
